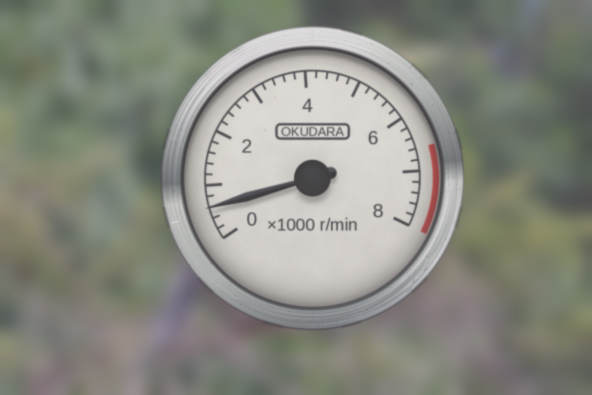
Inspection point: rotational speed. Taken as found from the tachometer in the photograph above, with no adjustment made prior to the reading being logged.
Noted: 600 rpm
